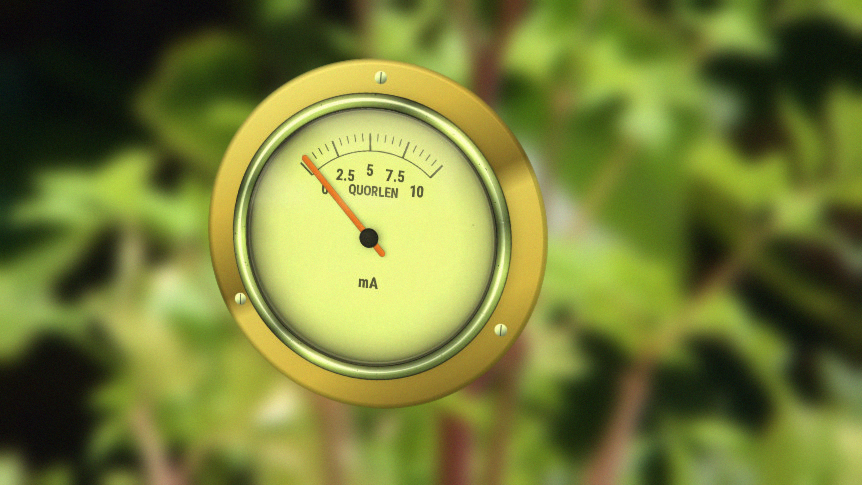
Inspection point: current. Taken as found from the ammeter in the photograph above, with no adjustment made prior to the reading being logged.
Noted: 0.5 mA
